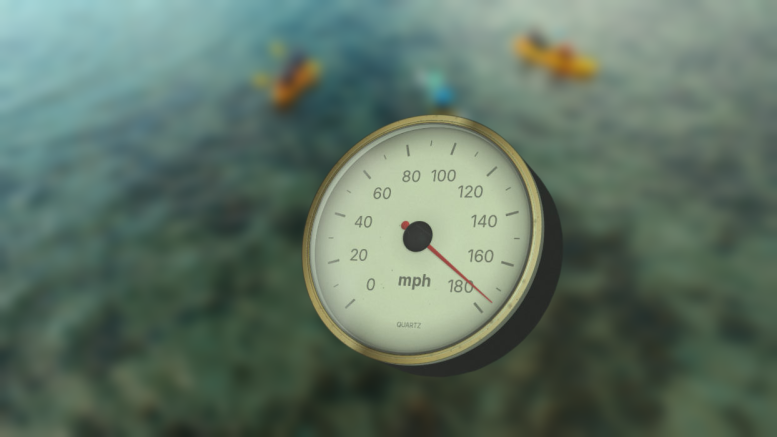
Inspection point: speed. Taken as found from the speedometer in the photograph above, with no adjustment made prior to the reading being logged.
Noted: 175 mph
